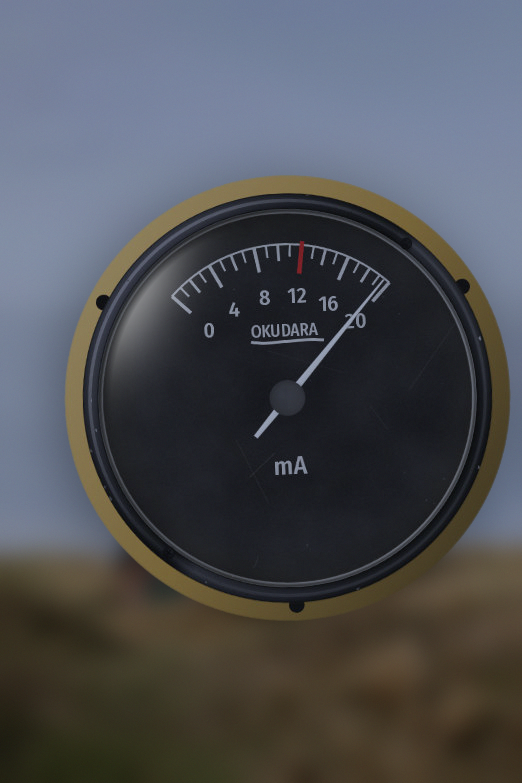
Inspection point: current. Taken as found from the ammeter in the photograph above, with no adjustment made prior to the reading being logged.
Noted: 19.5 mA
